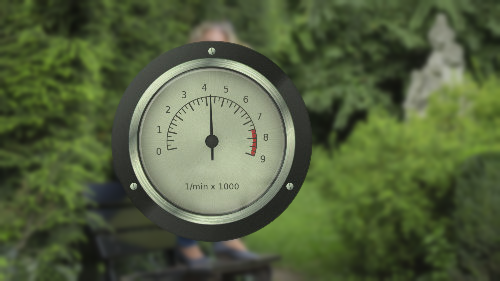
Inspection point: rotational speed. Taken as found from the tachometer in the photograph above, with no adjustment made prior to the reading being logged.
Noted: 4250 rpm
